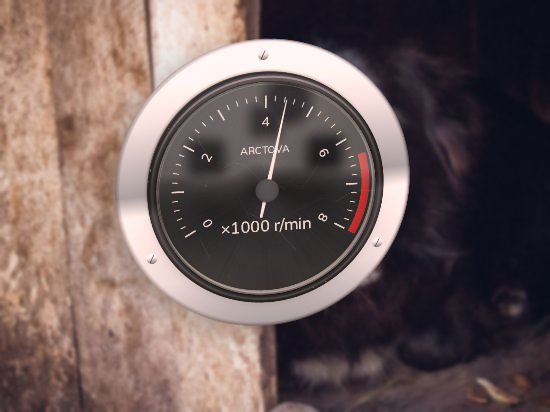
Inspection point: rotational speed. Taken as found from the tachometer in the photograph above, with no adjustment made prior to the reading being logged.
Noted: 4400 rpm
